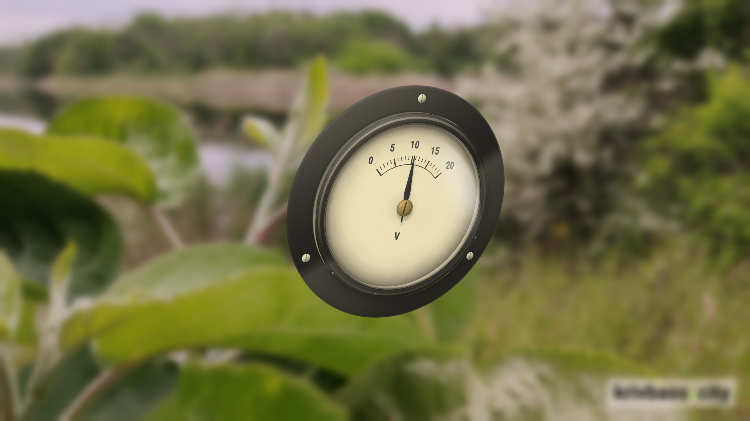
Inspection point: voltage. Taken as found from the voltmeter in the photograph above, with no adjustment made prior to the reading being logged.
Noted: 10 V
